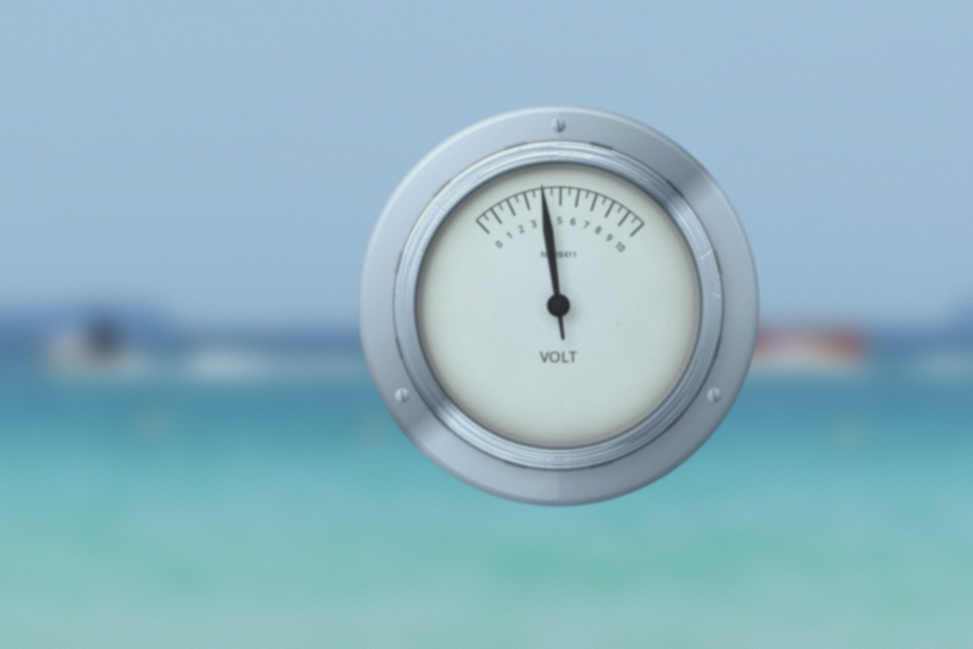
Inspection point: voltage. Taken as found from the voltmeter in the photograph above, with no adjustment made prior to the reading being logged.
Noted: 4 V
